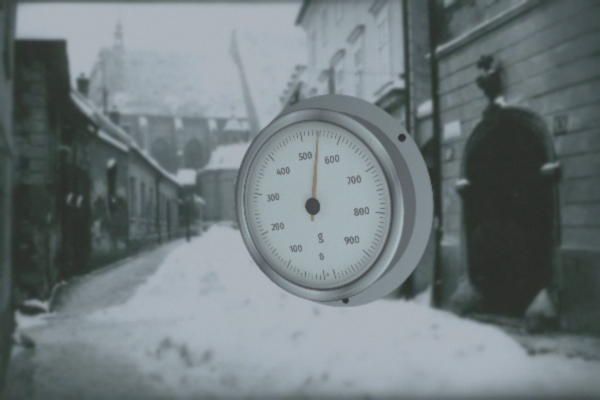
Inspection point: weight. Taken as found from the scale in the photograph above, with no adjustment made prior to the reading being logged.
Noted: 550 g
